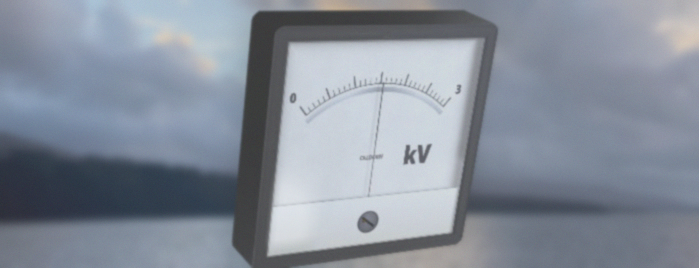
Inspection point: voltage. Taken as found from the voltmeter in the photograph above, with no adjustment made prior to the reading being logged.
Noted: 1.5 kV
